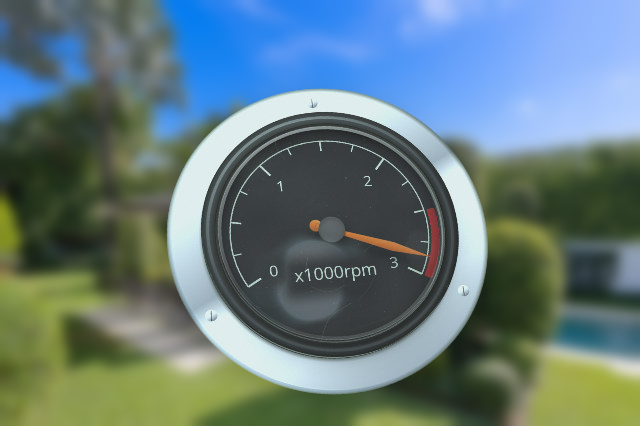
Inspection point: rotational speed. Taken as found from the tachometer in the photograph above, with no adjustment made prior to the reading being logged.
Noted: 2875 rpm
